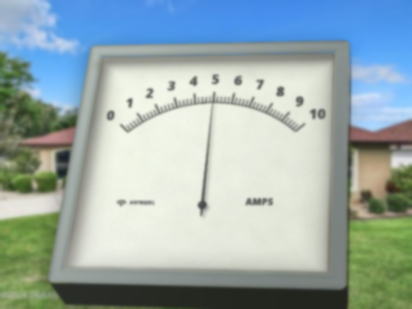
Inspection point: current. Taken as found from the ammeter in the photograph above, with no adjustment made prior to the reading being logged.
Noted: 5 A
